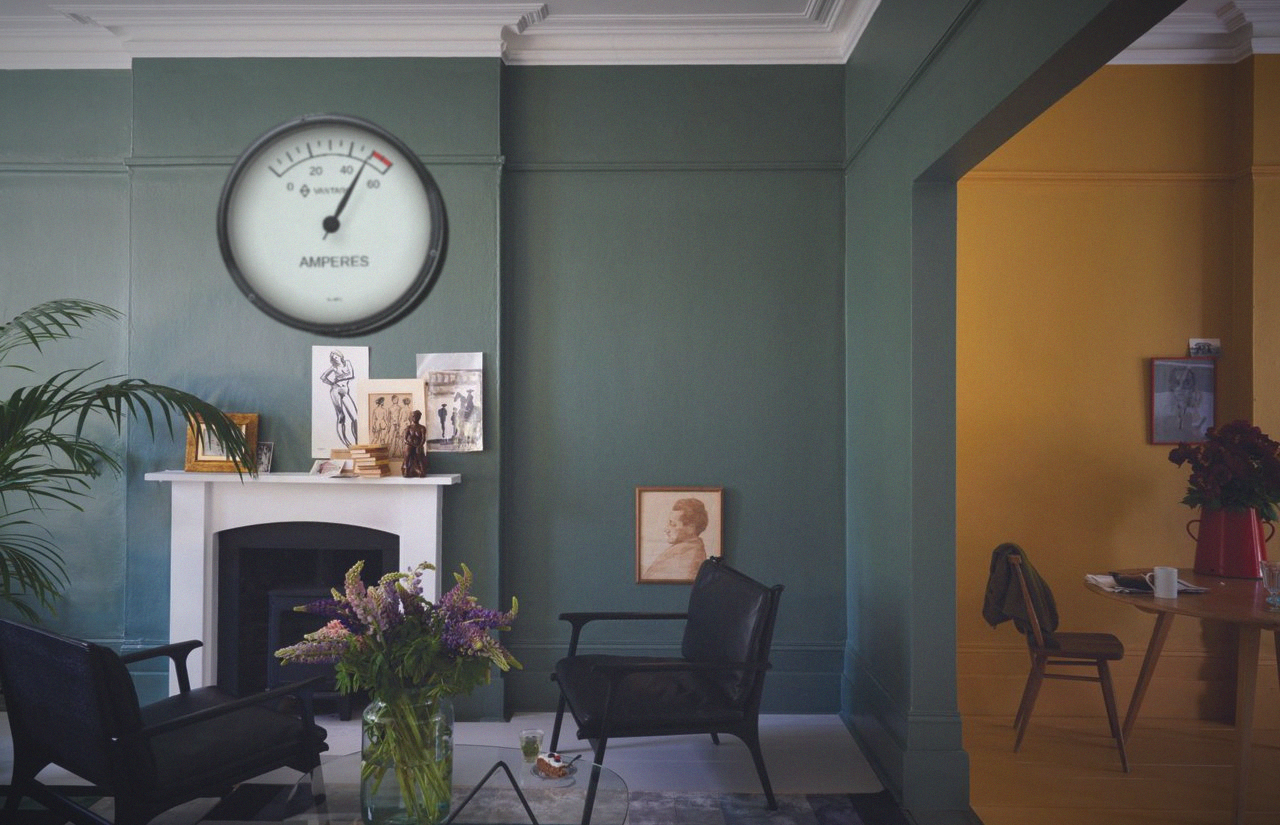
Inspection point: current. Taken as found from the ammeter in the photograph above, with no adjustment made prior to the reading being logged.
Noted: 50 A
